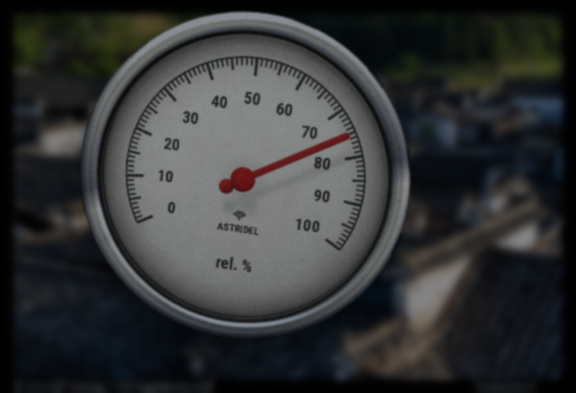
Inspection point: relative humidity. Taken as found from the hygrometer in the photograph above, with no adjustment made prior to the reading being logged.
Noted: 75 %
